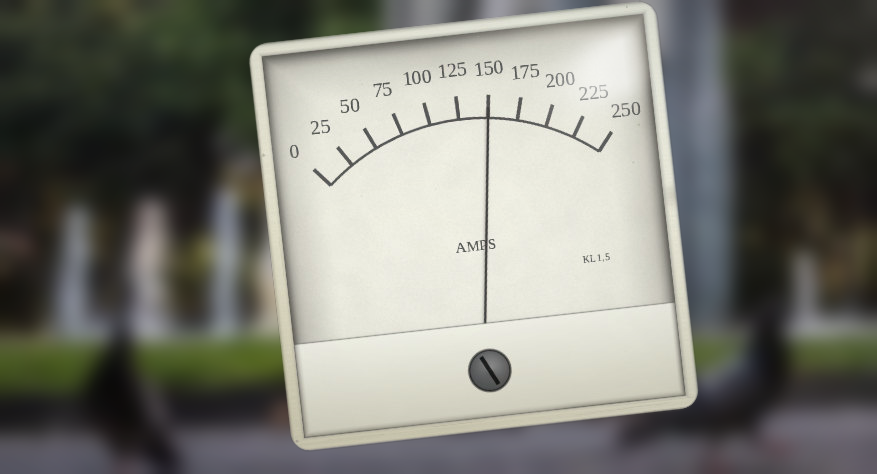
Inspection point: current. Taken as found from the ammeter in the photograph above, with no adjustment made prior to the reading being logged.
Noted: 150 A
